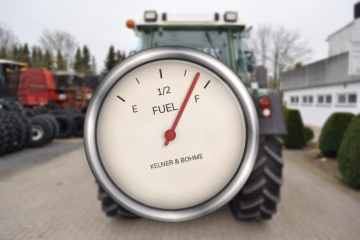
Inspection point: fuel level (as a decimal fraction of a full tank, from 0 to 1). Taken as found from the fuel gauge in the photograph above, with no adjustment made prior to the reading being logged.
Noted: 0.875
